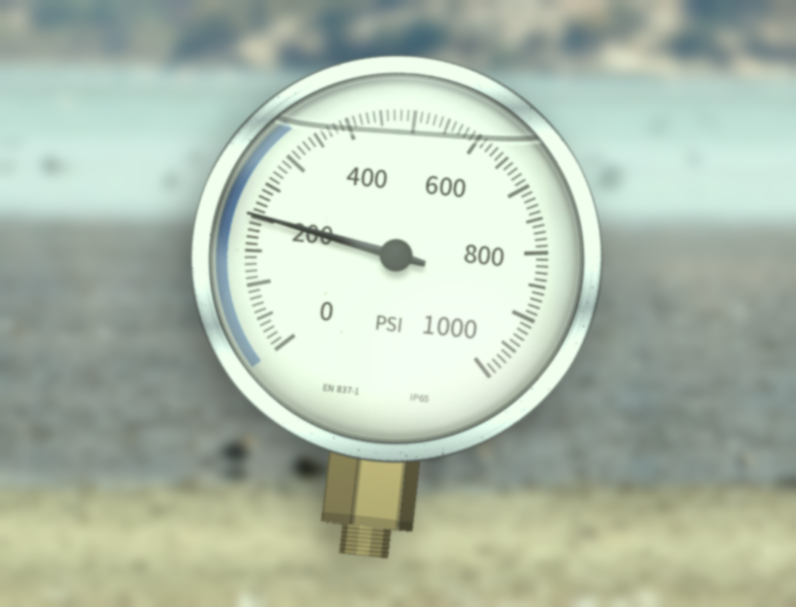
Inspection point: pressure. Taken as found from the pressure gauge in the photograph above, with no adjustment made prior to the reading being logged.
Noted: 200 psi
